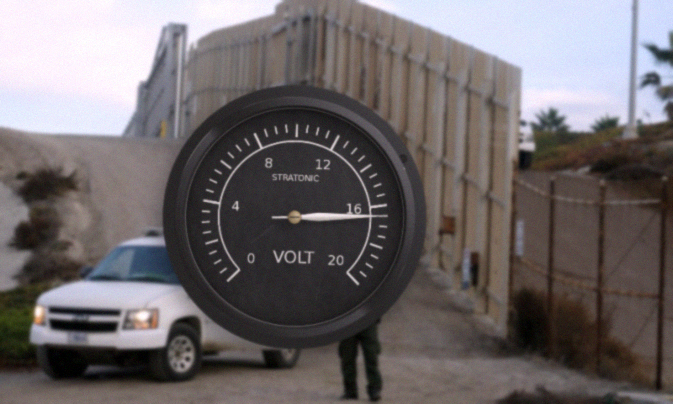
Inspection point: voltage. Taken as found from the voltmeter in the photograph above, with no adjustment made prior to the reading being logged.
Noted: 16.5 V
